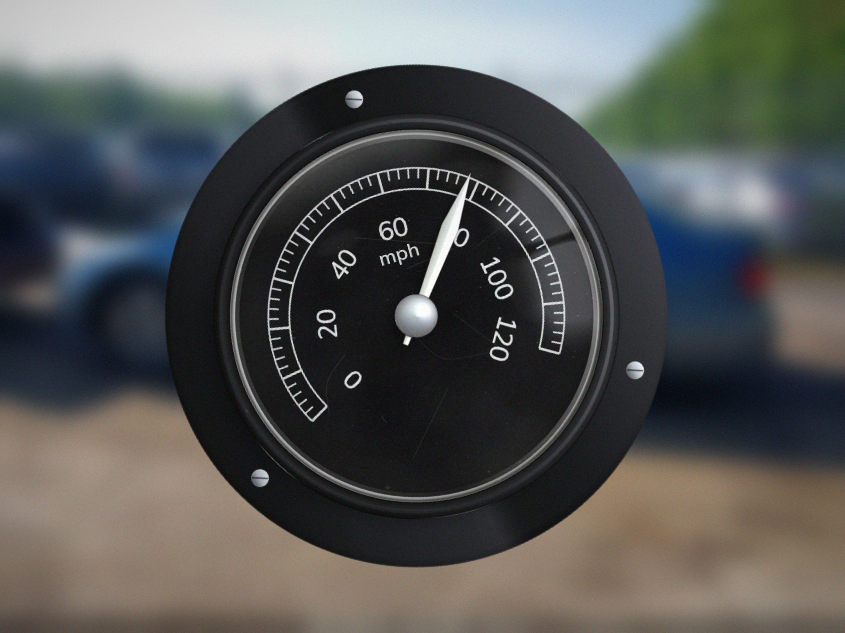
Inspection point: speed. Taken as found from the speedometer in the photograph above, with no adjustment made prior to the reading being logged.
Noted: 78 mph
